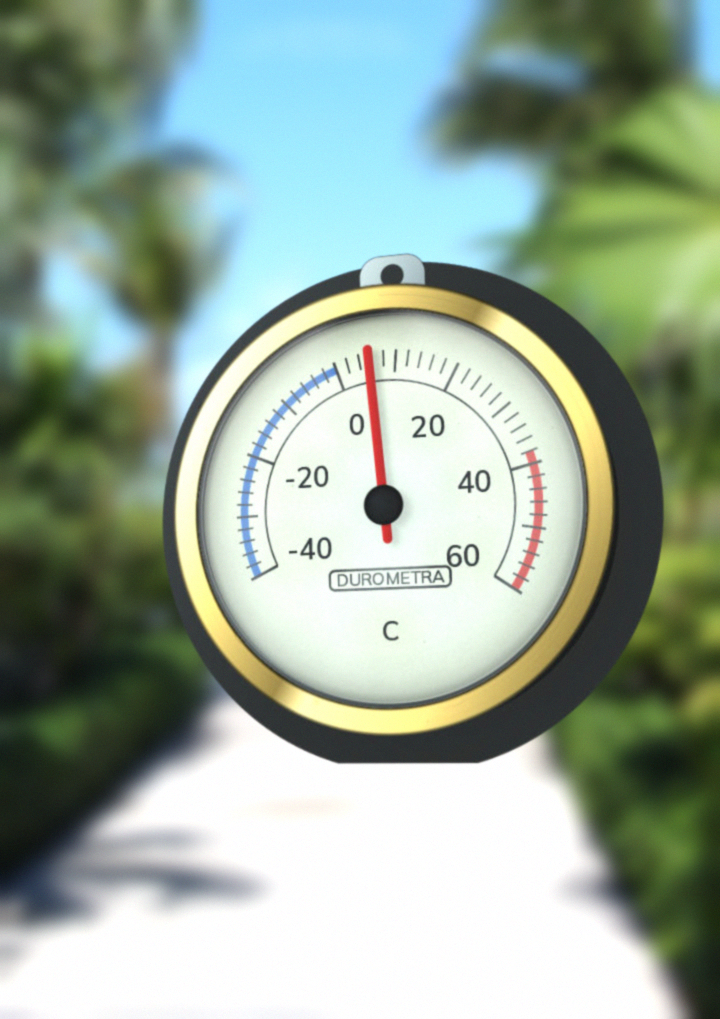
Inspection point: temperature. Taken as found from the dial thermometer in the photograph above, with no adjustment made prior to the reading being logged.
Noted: 6 °C
